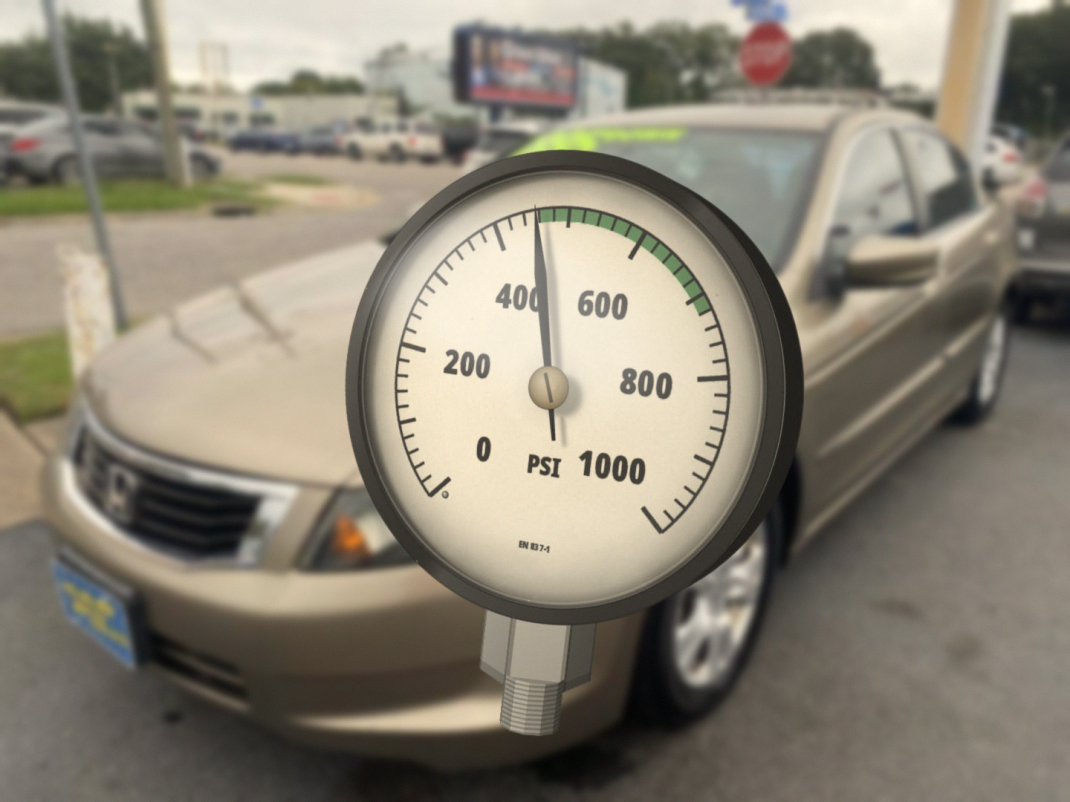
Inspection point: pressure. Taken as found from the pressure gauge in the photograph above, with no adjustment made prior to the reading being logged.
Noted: 460 psi
